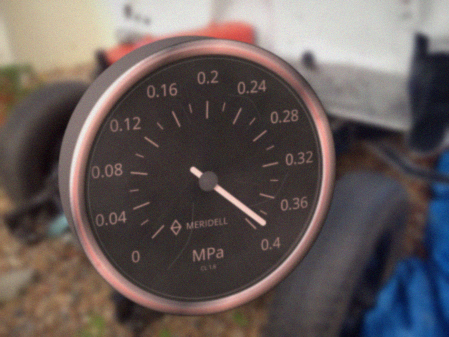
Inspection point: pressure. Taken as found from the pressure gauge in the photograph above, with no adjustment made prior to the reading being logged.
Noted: 0.39 MPa
